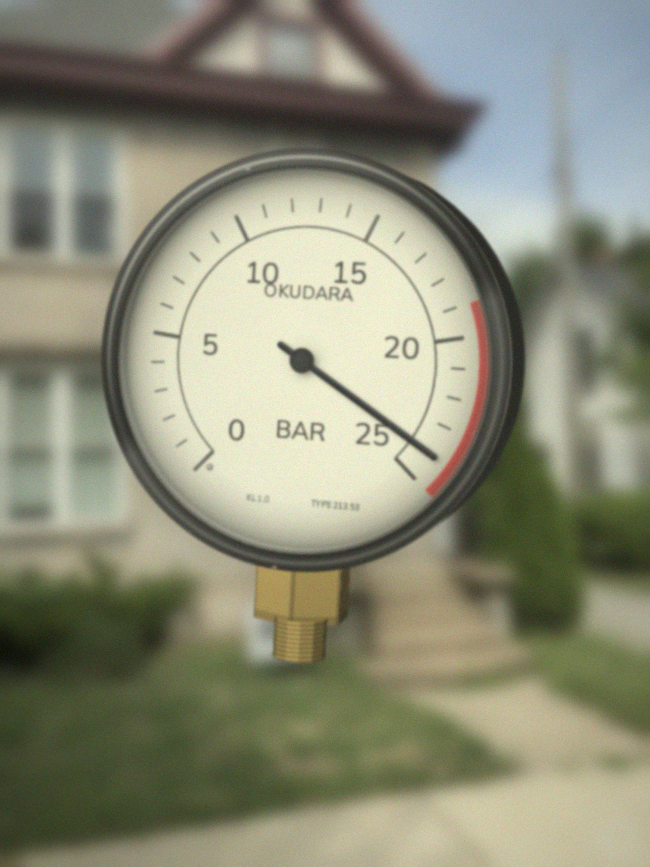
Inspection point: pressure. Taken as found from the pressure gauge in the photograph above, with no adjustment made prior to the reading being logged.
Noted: 24 bar
